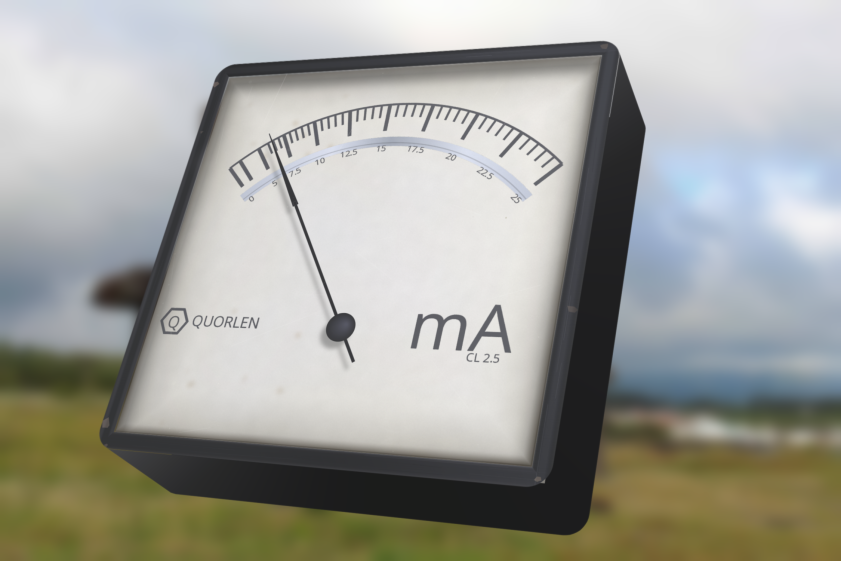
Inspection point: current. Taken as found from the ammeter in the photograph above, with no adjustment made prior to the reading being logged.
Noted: 6.5 mA
